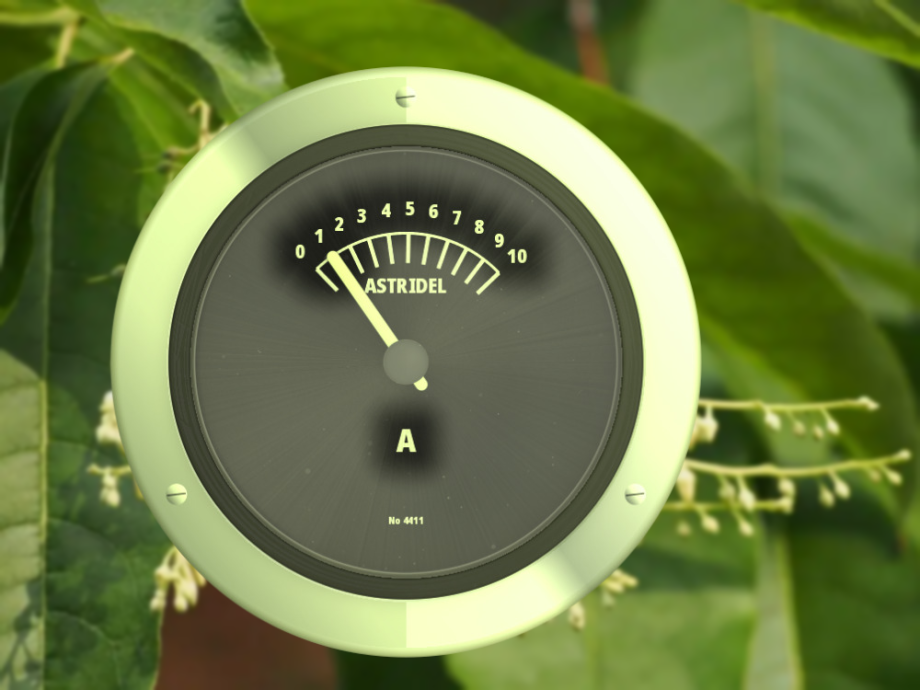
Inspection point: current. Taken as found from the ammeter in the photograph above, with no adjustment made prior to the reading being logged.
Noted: 1 A
